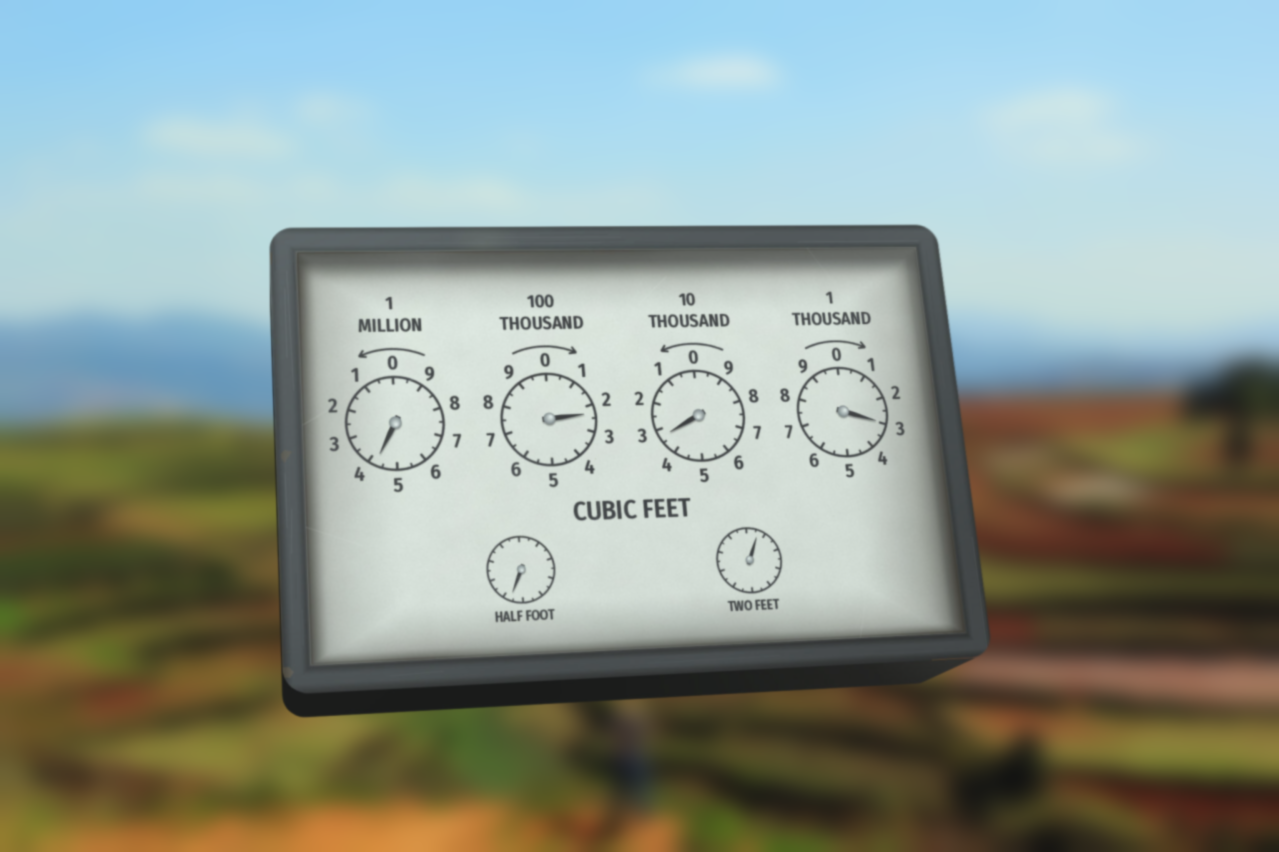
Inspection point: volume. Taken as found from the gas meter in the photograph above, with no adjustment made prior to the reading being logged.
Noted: 423300 ft³
